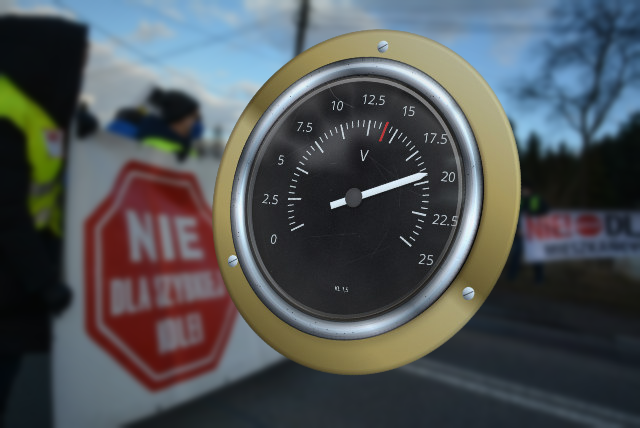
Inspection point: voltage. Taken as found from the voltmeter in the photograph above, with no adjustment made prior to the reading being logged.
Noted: 19.5 V
